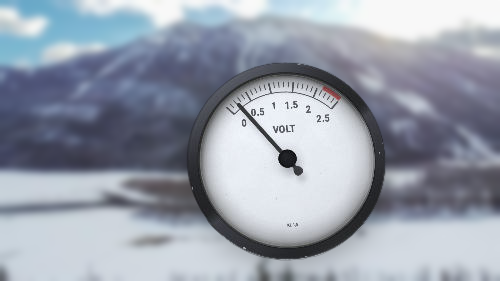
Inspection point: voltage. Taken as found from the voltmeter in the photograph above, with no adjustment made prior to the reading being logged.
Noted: 0.2 V
